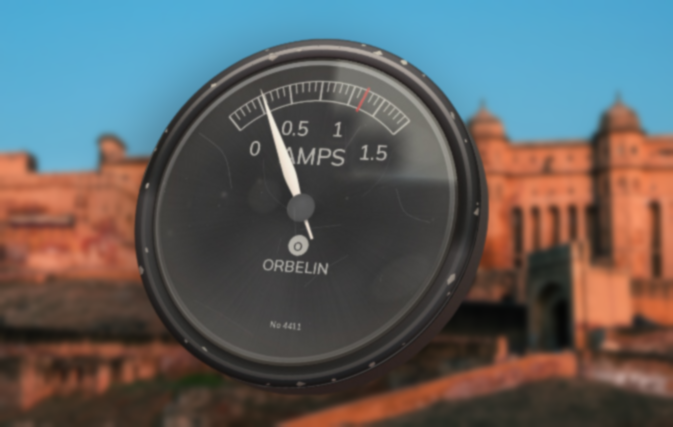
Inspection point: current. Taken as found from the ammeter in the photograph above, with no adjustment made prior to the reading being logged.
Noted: 0.3 A
